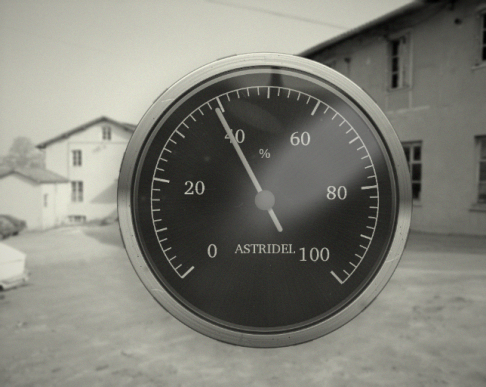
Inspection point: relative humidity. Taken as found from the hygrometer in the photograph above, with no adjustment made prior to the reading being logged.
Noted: 39 %
